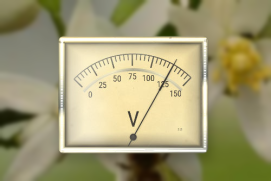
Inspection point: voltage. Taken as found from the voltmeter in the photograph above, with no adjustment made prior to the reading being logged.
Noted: 125 V
